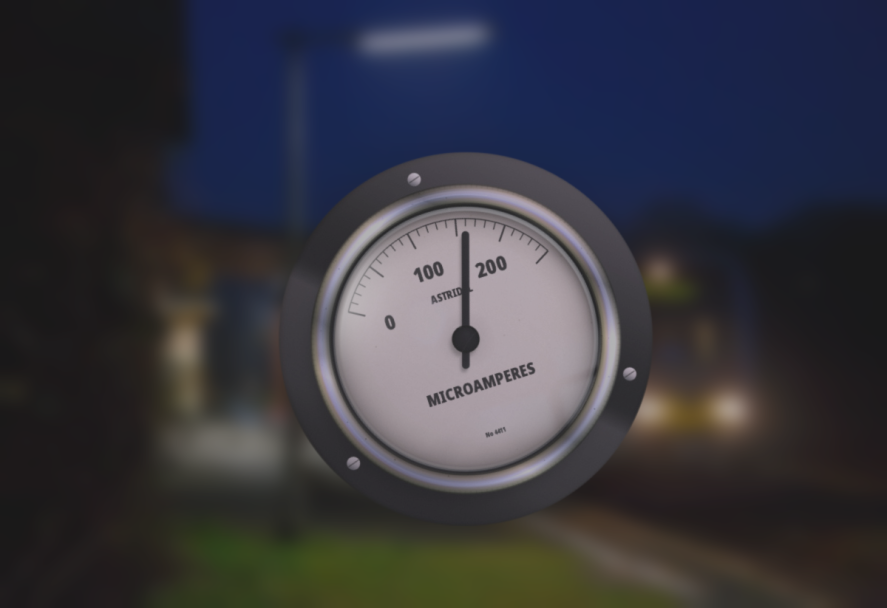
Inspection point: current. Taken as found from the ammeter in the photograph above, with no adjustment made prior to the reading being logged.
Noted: 160 µA
